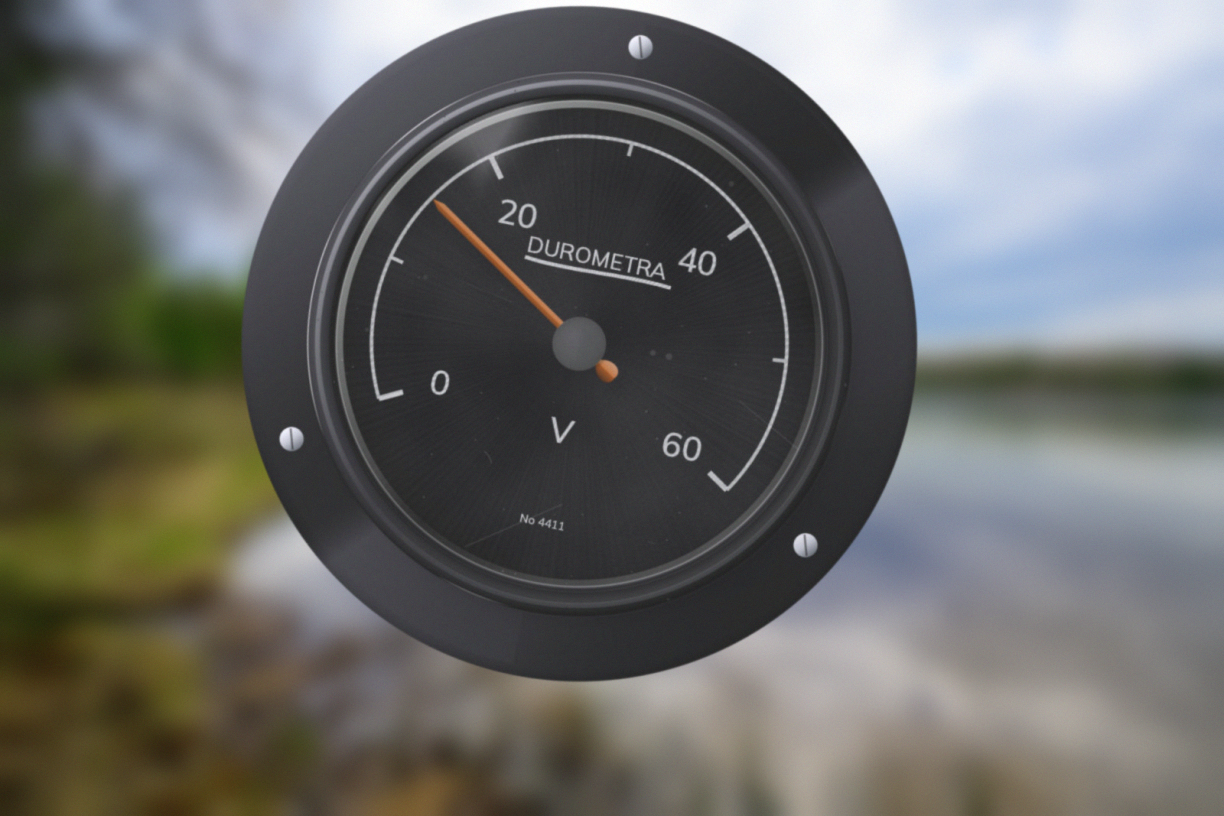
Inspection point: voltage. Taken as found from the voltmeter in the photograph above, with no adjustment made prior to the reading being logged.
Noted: 15 V
